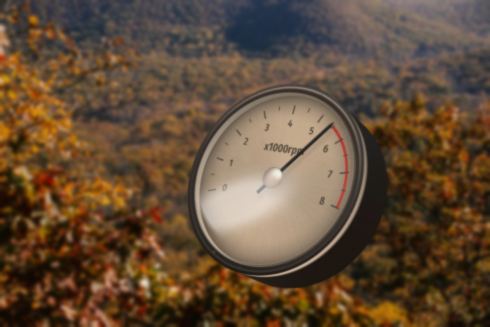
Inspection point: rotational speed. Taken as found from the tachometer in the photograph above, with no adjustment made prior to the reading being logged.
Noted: 5500 rpm
